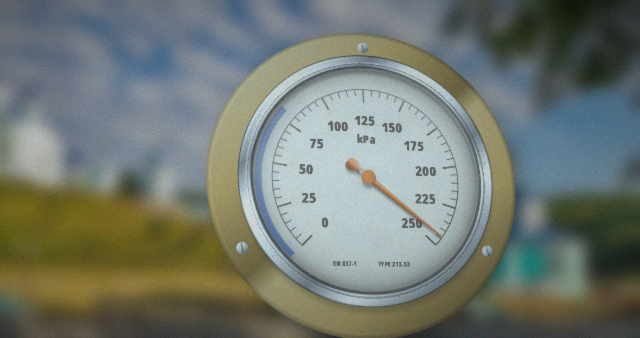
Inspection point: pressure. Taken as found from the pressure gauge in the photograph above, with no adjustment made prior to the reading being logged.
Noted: 245 kPa
